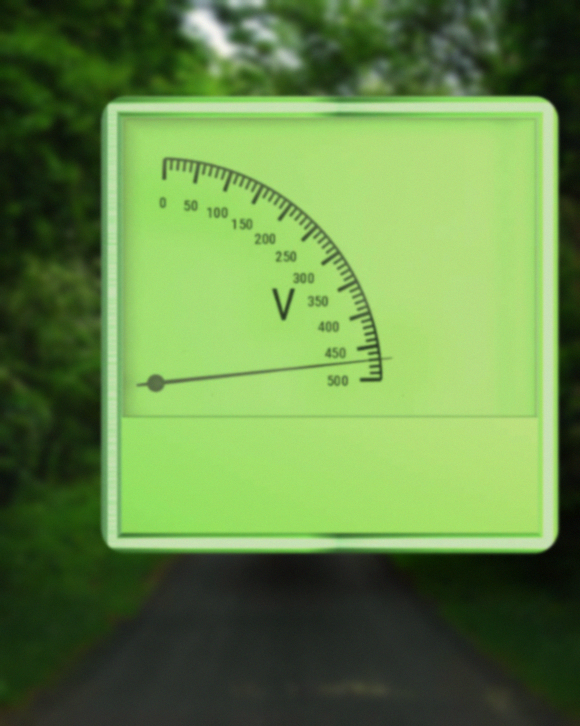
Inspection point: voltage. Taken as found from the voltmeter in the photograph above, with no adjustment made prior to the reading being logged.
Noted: 470 V
